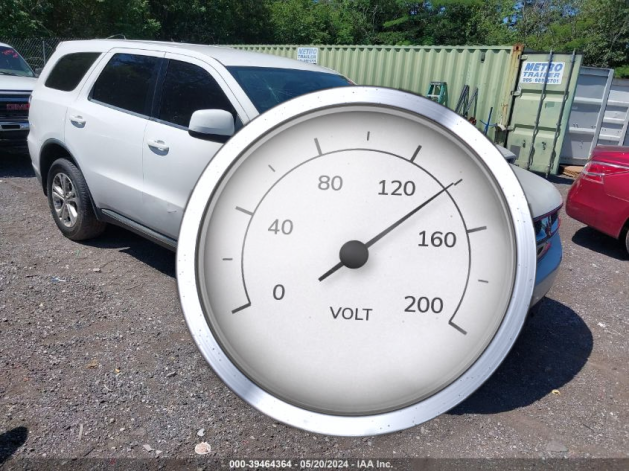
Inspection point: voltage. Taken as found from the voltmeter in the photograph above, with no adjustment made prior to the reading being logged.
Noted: 140 V
